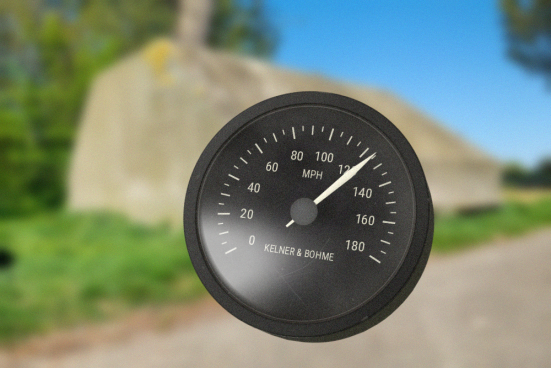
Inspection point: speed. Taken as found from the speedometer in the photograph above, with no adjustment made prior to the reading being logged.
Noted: 125 mph
